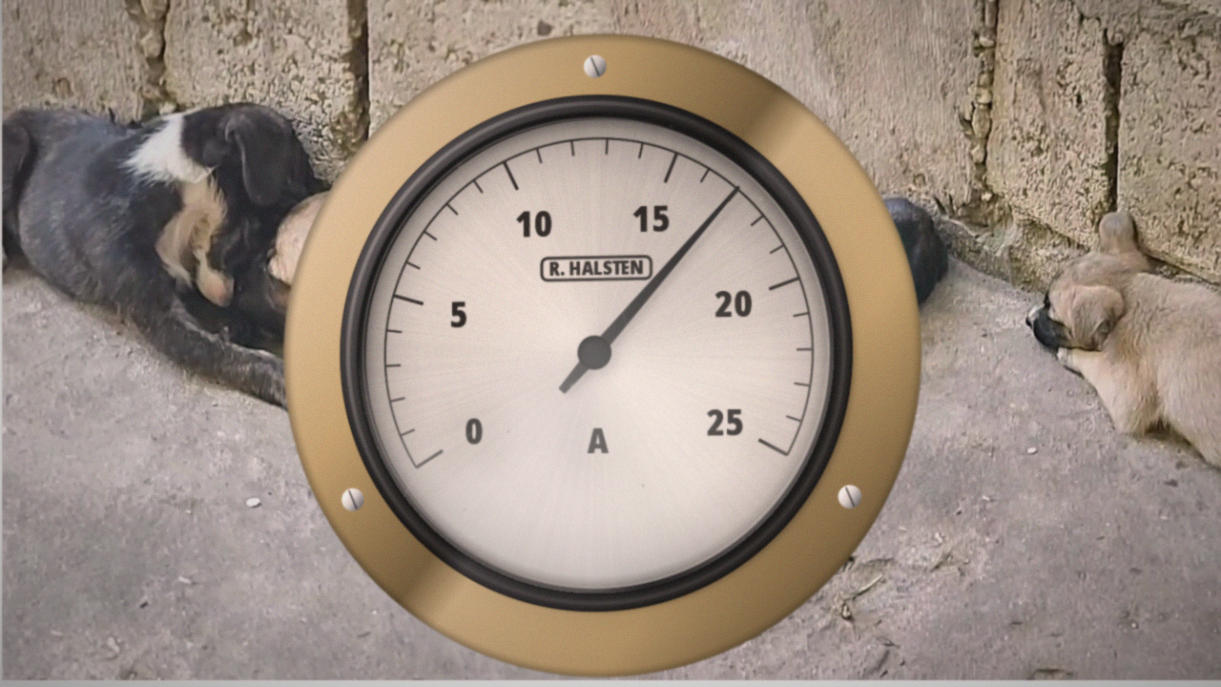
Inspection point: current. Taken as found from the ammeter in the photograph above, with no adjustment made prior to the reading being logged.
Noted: 17 A
